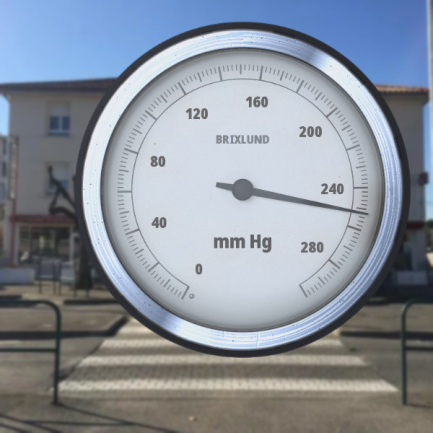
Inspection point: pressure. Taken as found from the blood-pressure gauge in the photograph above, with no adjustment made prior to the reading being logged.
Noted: 252 mmHg
